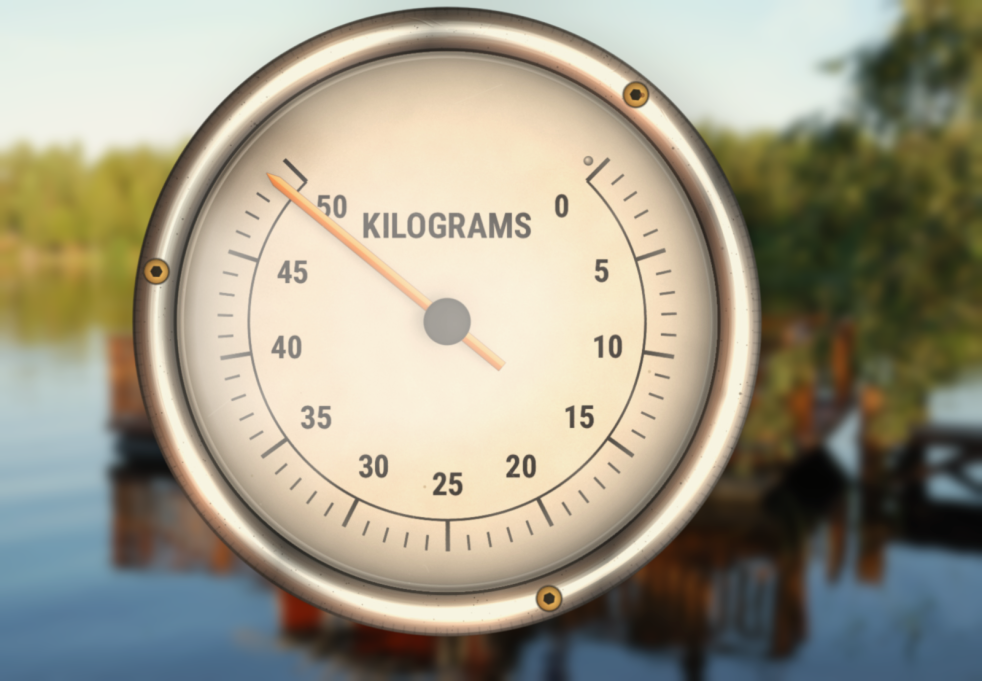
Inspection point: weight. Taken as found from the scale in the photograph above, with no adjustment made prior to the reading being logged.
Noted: 49 kg
